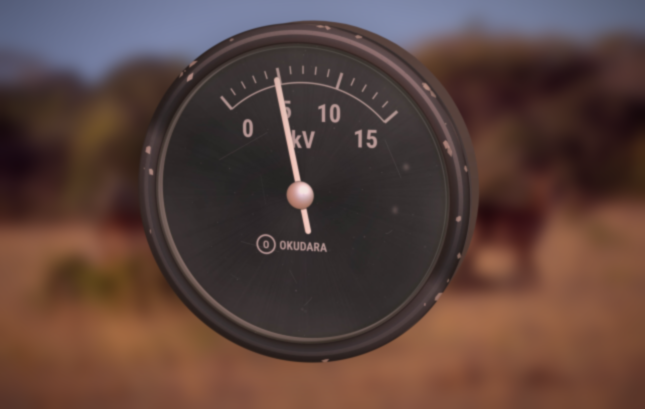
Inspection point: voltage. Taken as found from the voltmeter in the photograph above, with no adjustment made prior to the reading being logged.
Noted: 5 kV
